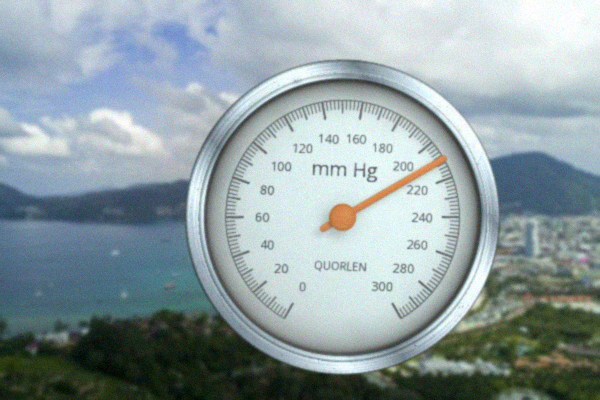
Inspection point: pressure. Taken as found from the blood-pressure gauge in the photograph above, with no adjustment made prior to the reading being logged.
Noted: 210 mmHg
